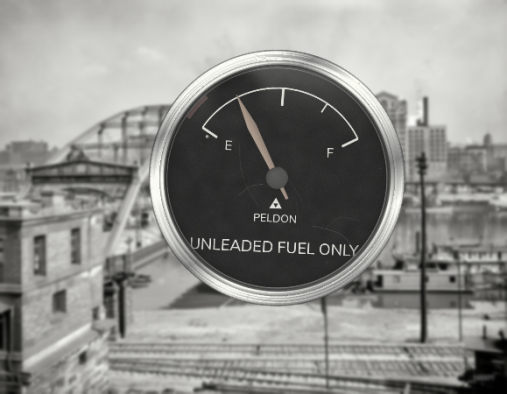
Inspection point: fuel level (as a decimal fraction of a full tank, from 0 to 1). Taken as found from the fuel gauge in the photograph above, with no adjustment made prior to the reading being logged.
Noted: 0.25
